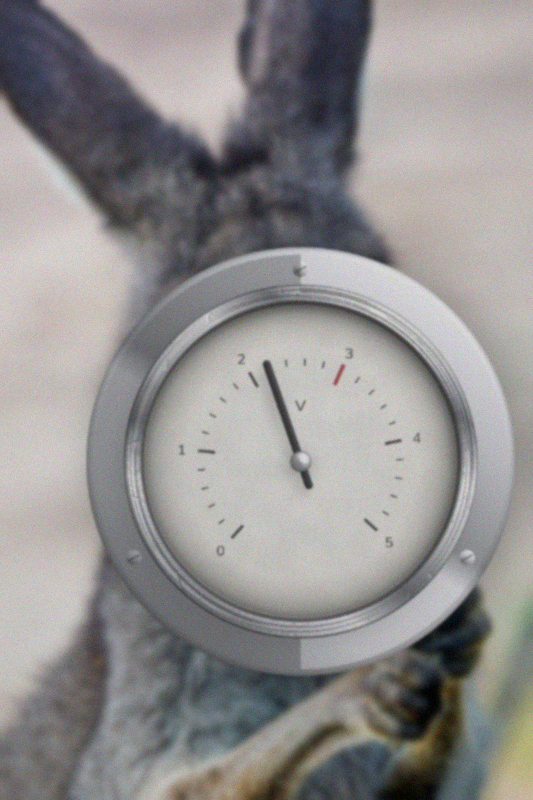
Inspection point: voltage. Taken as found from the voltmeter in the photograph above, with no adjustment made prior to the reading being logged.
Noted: 2.2 V
